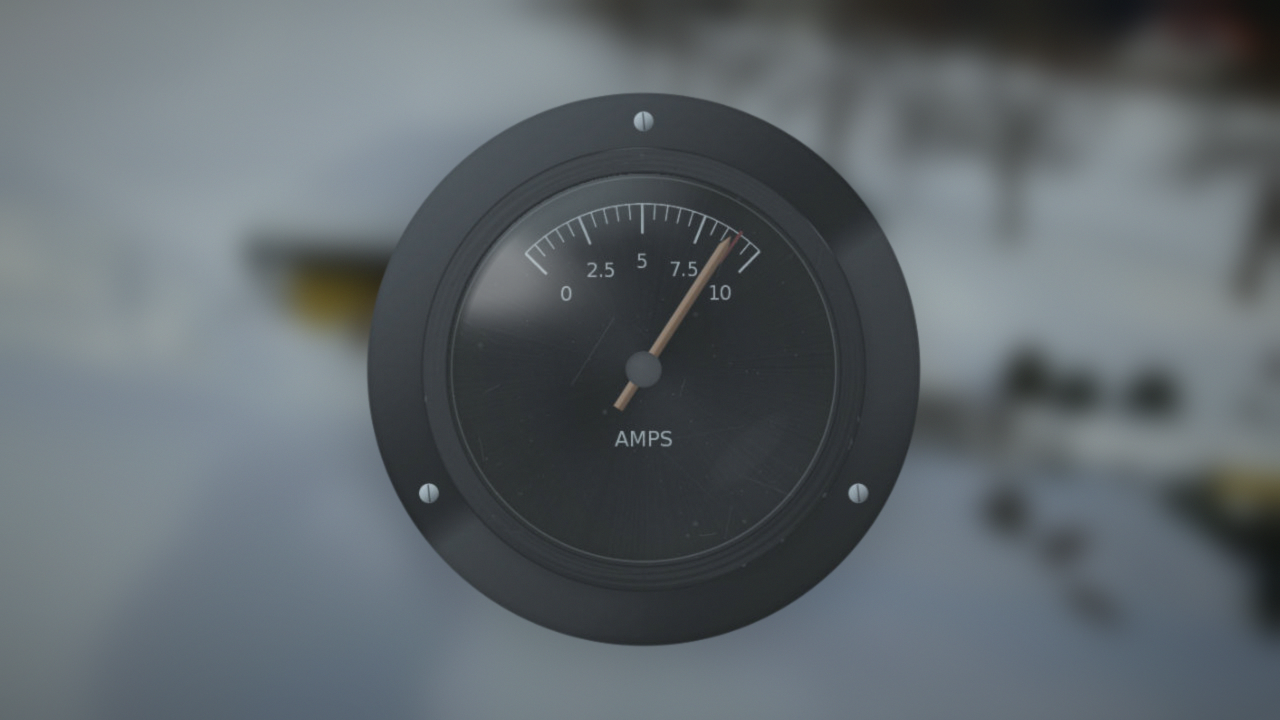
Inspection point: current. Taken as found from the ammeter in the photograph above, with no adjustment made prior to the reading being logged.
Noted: 8.75 A
